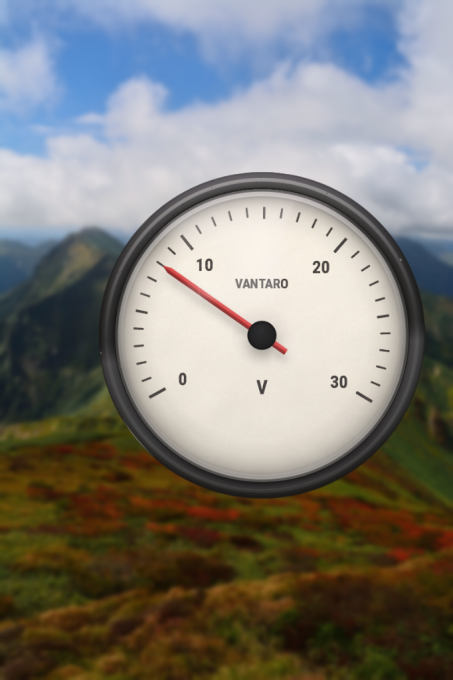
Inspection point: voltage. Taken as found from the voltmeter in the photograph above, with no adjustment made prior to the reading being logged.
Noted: 8 V
